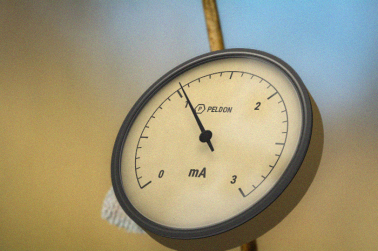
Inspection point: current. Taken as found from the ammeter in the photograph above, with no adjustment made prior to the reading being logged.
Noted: 1.05 mA
